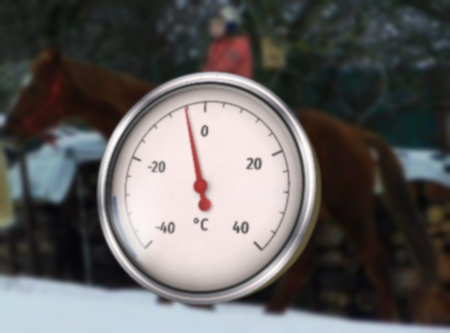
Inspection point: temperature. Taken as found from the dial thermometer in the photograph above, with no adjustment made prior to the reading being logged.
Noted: -4 °C
